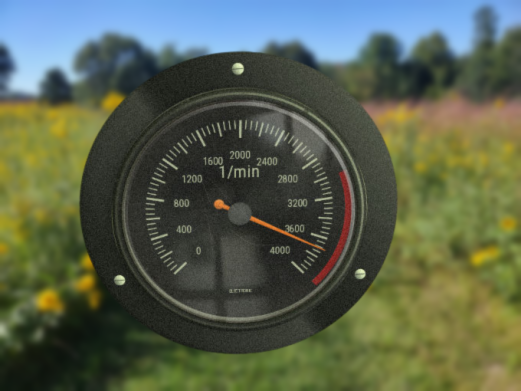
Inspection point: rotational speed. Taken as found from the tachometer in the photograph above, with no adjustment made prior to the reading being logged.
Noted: 3700 rpm
